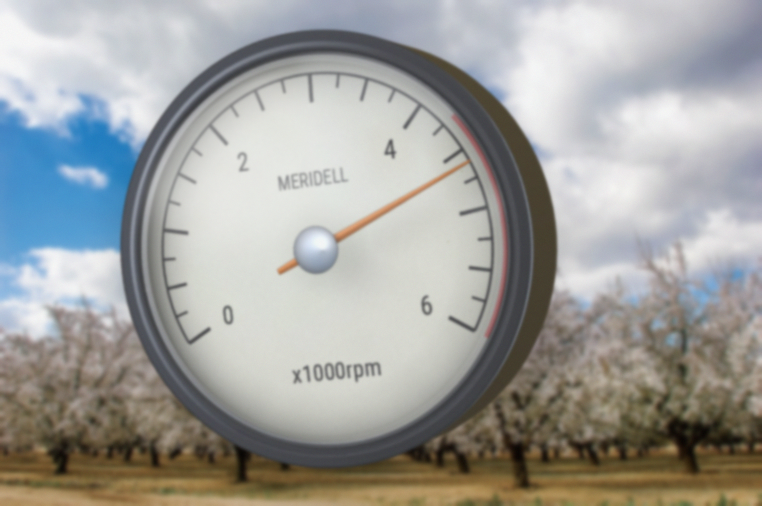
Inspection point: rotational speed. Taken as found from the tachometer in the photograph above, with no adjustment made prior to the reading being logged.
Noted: 4625 rpm
